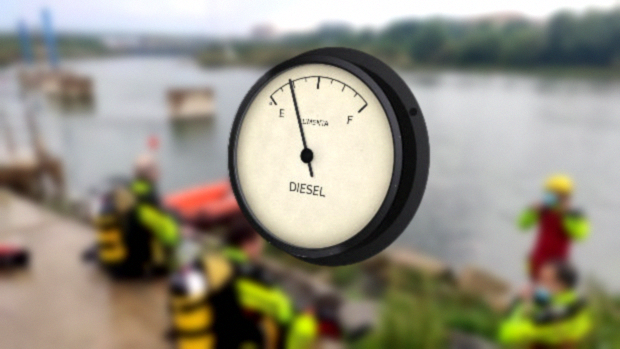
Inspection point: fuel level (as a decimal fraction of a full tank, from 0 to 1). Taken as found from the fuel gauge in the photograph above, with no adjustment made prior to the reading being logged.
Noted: 0.25
